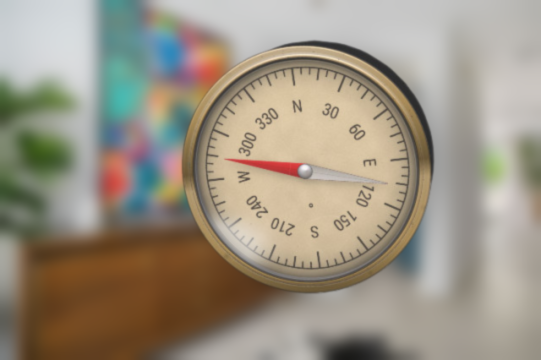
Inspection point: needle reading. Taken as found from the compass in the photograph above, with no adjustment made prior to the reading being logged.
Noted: 285 °
